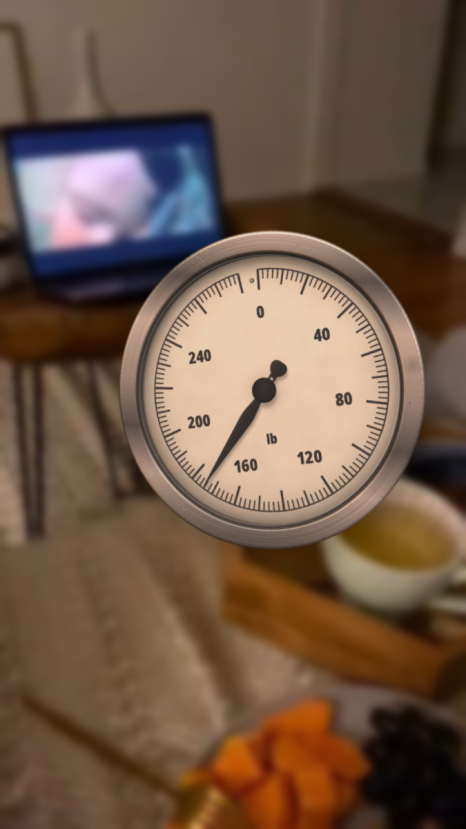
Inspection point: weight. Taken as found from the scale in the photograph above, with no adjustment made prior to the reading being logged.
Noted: 174 lb
